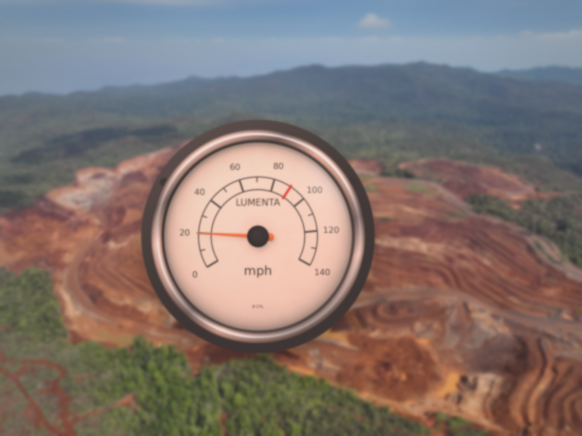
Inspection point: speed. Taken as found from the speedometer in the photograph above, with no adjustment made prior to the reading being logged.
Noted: 20 mph
